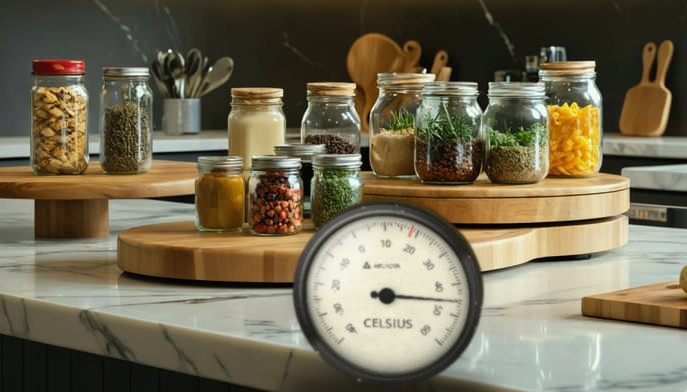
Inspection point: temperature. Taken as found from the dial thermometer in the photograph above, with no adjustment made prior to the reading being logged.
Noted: 45 °C
